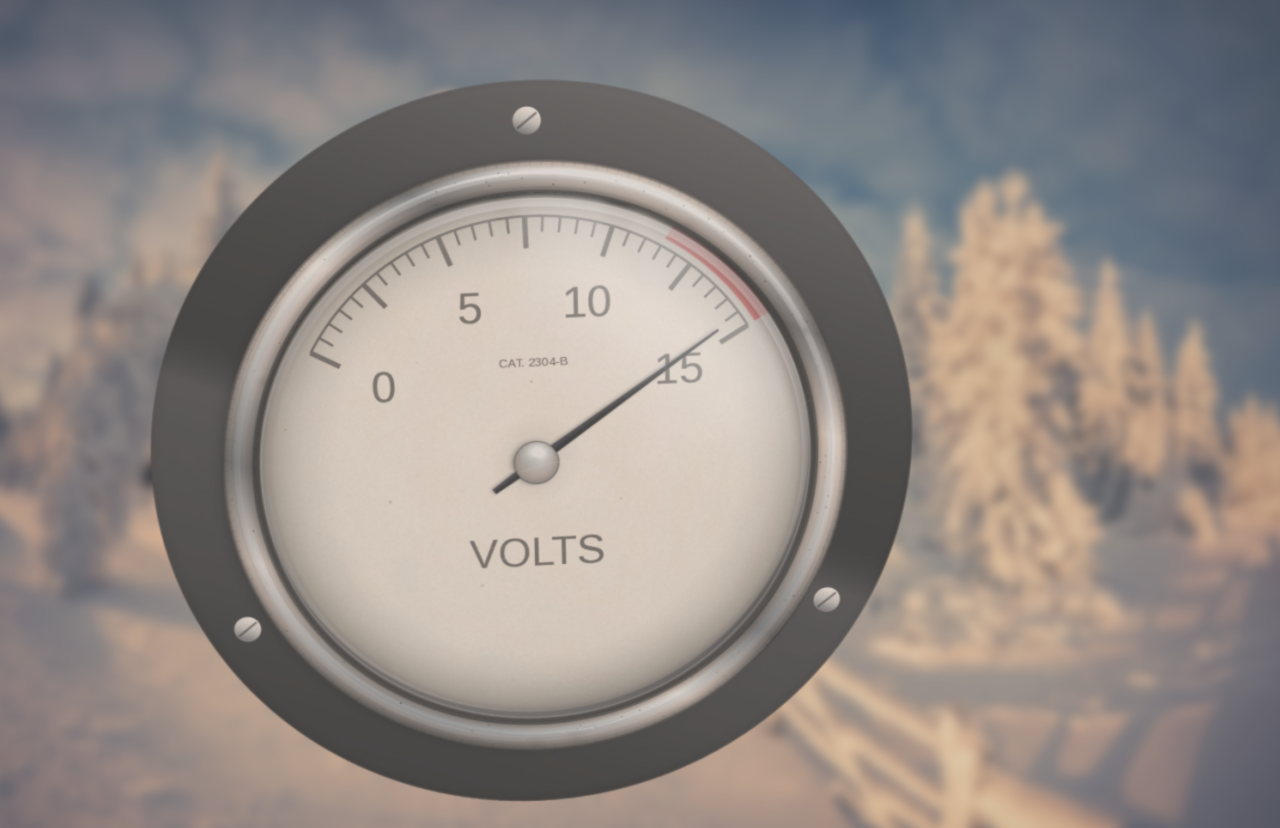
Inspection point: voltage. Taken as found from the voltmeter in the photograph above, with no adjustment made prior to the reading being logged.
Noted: 14.5 V
